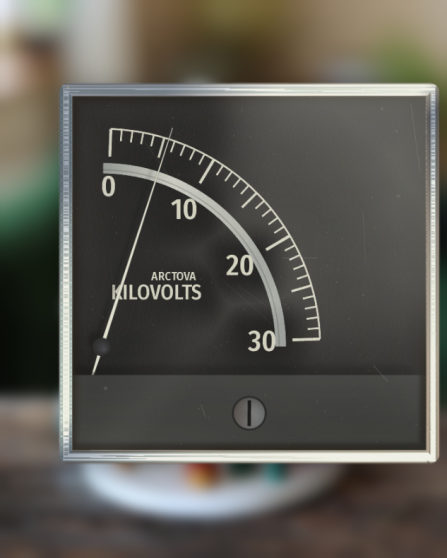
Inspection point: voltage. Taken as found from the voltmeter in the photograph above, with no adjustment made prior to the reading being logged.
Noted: 5.5 kV
